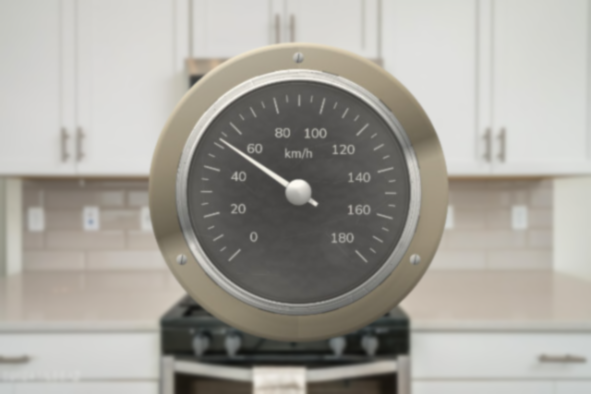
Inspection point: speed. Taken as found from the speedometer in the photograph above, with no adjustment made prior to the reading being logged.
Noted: 52.5 km/h
